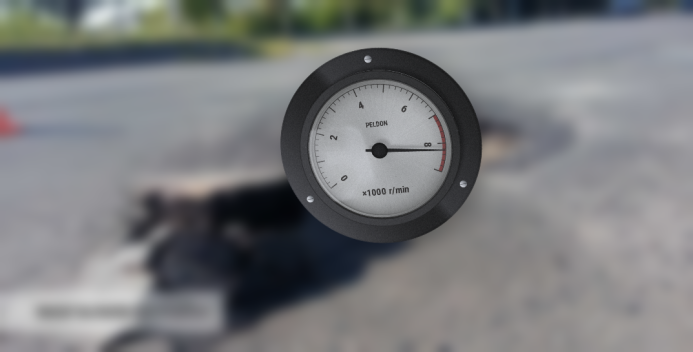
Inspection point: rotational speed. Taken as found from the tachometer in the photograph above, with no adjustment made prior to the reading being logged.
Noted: 8200 rpm
